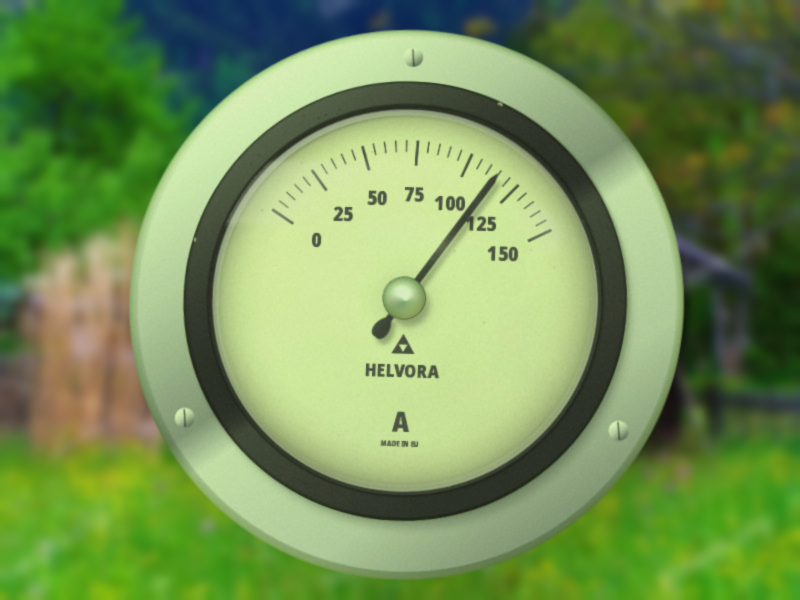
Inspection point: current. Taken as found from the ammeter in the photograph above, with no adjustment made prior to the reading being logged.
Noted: 115 A
